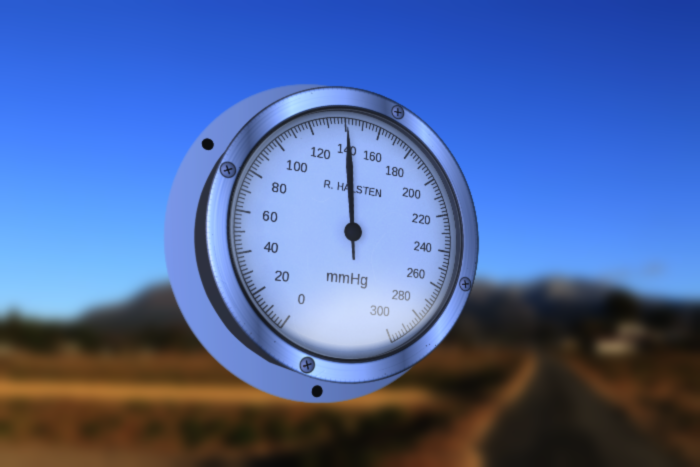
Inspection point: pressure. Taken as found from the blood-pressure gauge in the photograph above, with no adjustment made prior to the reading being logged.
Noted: 140 mmHg
